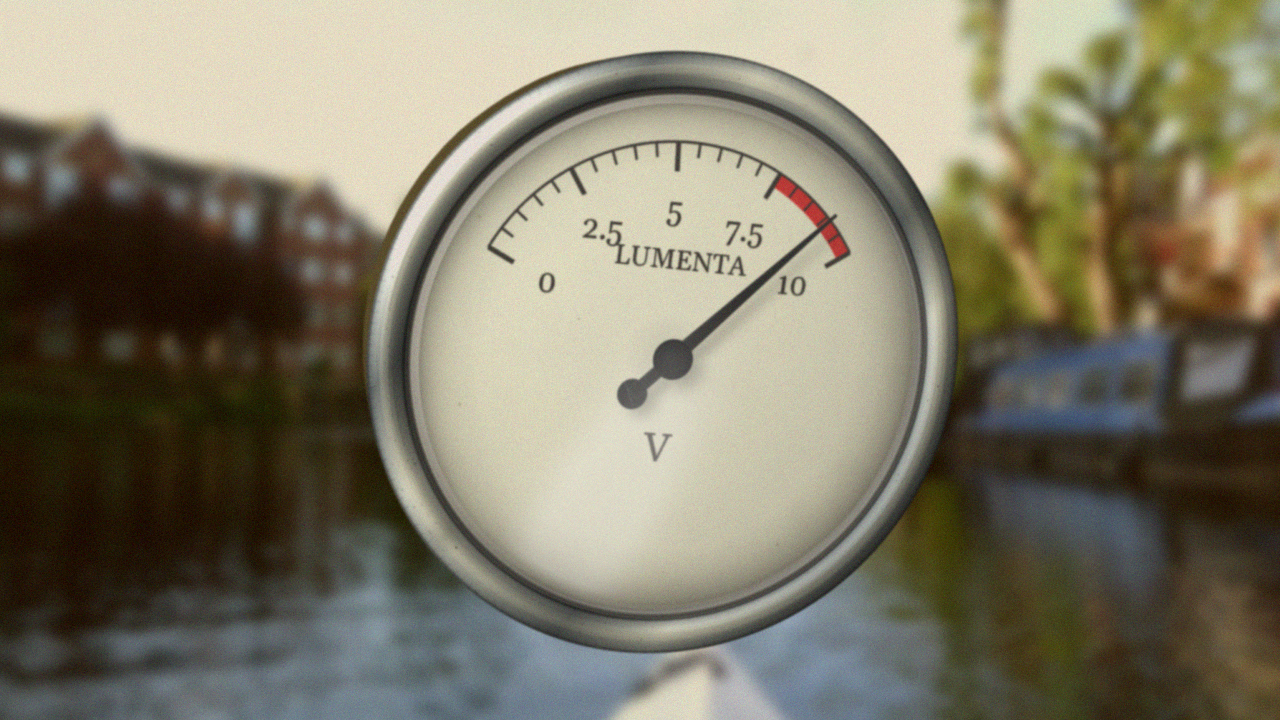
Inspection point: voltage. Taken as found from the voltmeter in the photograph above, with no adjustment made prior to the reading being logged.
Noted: 9 V
